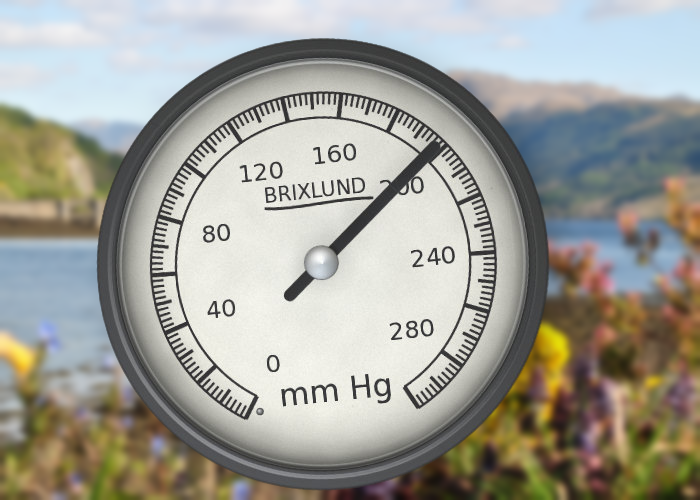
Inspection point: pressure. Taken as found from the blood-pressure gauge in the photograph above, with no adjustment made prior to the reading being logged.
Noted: 198 mmHg
